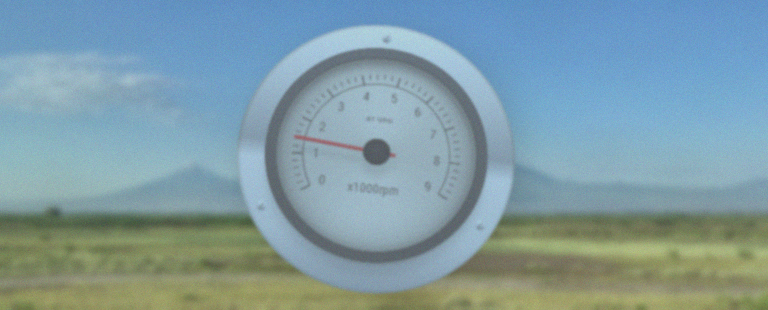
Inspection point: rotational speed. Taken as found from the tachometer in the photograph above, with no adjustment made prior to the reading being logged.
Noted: 1400 rpm
